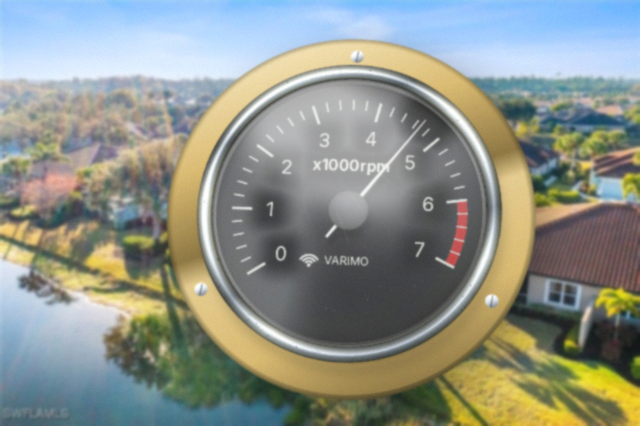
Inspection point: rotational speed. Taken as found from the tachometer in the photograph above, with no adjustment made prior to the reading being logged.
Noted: 4700 rpm
